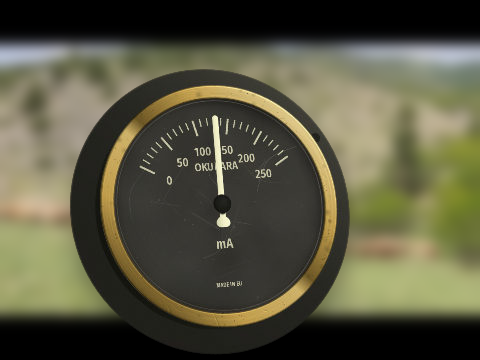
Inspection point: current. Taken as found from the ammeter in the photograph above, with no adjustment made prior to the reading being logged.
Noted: 130 mA
